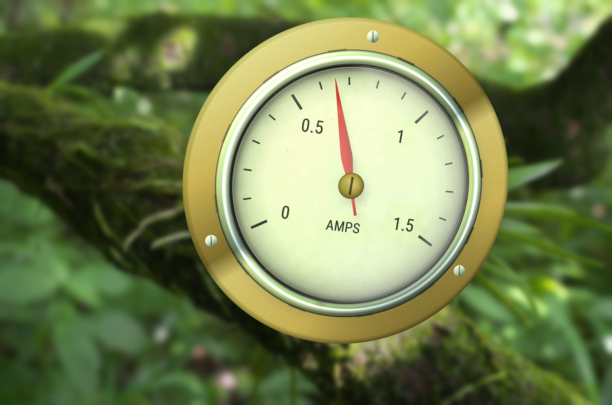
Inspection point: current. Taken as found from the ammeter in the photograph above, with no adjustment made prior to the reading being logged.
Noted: 0.65 A
